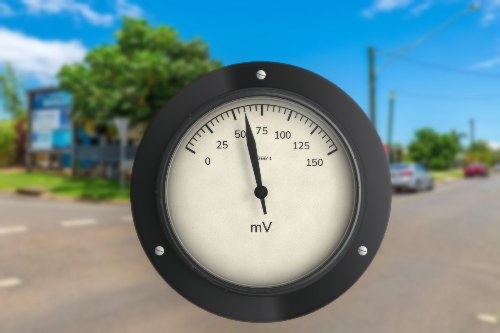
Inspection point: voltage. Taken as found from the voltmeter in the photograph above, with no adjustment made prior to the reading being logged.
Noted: 60 mV
